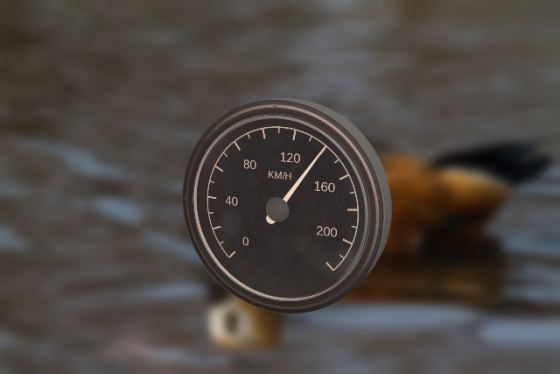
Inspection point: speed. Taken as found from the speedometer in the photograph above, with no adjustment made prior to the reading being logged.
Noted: 140 km/h
